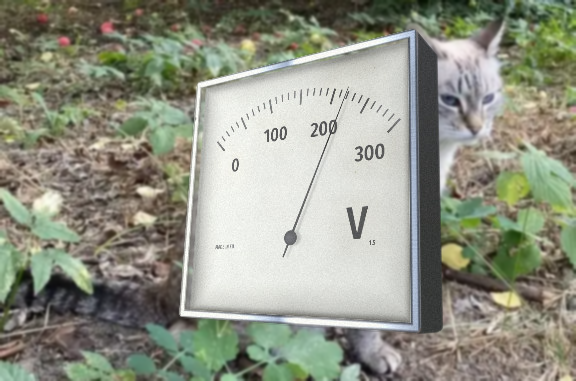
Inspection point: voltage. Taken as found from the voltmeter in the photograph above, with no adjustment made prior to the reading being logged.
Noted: 220 V
